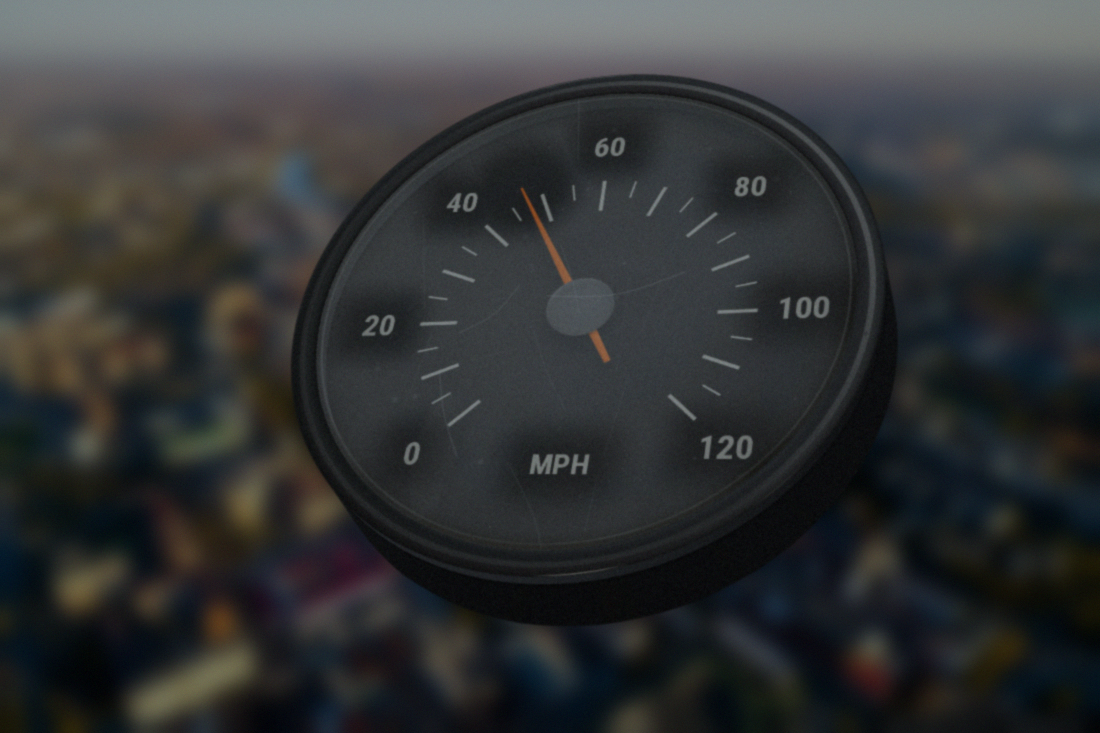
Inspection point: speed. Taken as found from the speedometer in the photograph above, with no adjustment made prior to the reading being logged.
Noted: 47.5 mph
